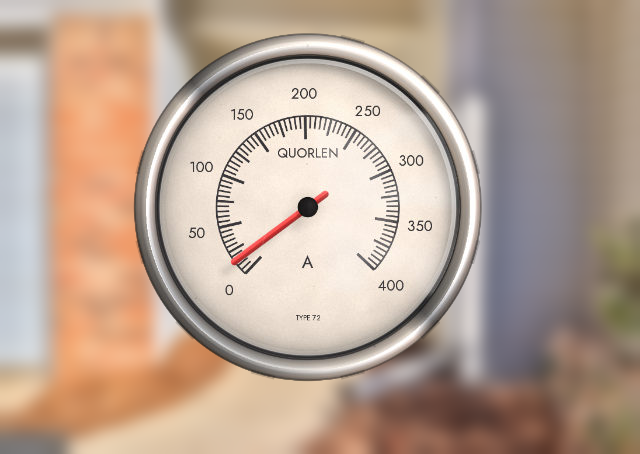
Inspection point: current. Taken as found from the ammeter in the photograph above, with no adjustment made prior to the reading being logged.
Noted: 15 A
